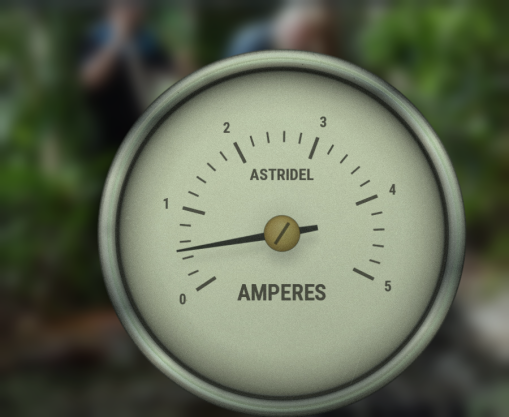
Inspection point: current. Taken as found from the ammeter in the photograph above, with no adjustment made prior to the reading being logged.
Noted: 0.5 A
